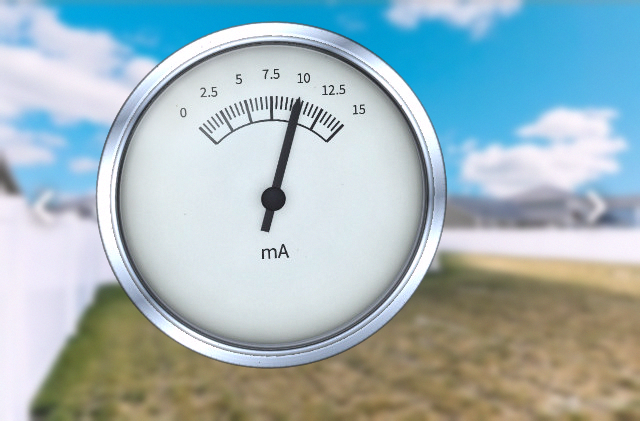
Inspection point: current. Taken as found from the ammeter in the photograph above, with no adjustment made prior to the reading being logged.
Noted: 10 mA
